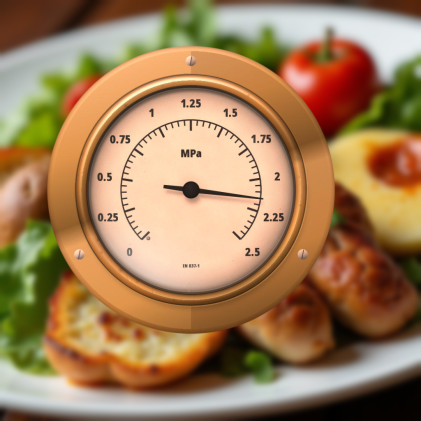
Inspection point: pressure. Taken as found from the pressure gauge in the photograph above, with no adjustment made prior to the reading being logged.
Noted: 2.15 MPa
